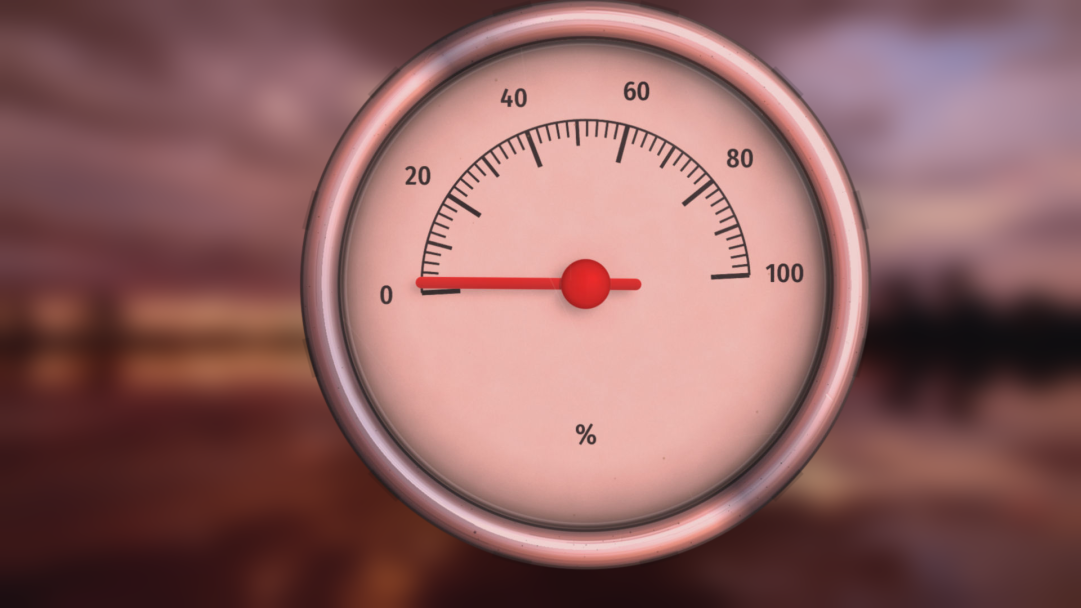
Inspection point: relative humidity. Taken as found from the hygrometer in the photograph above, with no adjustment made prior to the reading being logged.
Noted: 2 %
